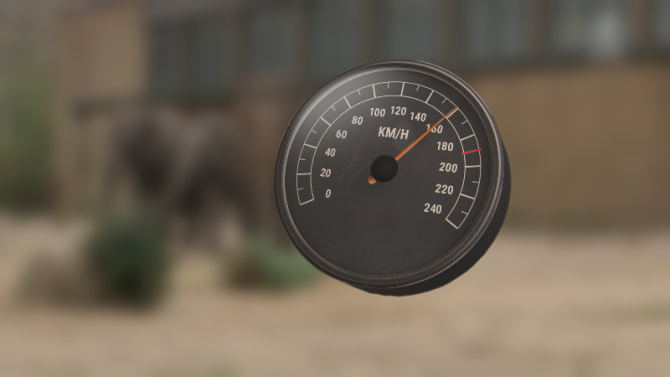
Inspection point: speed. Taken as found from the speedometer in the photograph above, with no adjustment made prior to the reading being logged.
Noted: 160 km/h
